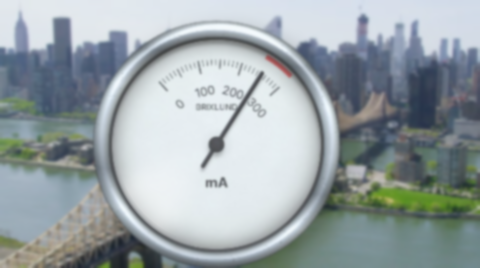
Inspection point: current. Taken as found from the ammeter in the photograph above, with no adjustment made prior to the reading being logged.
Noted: 250 mA
